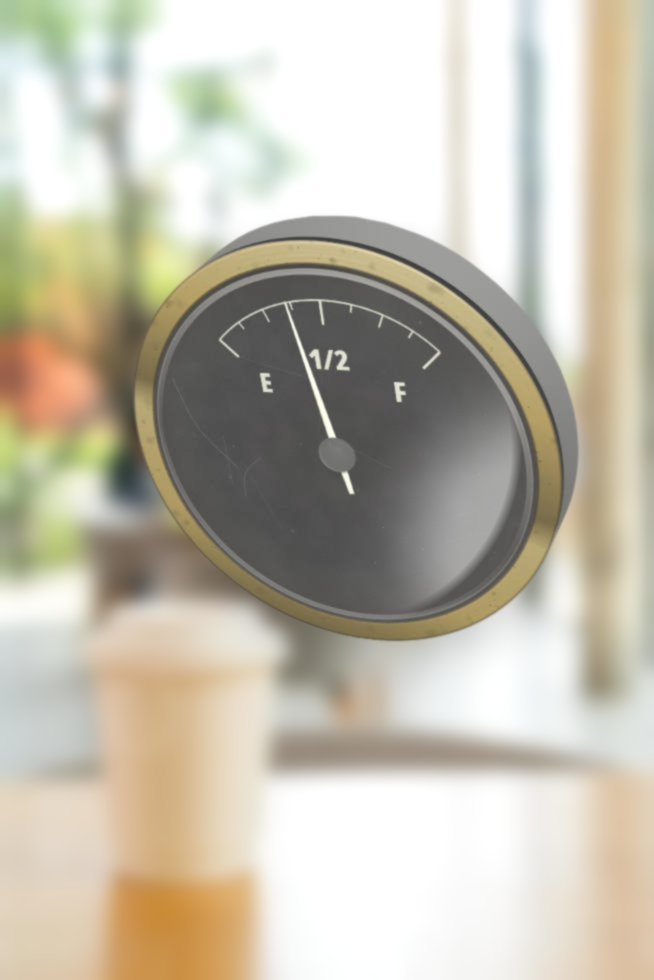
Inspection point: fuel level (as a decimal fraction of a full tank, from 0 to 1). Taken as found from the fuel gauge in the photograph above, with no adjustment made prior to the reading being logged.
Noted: 0.375
